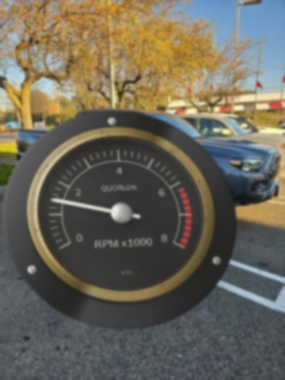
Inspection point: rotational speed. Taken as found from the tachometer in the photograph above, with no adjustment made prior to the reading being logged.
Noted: 1400 rpm
